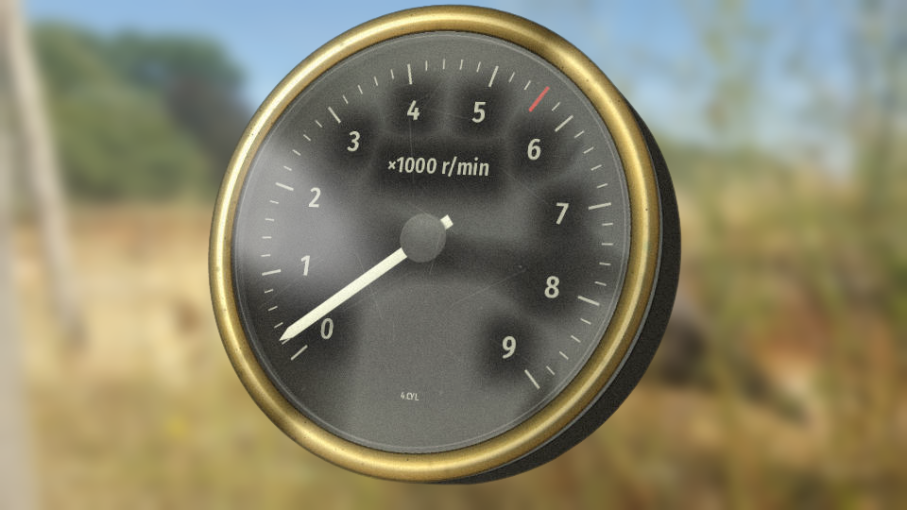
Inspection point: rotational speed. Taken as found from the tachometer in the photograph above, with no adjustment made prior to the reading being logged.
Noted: 200 rpm
